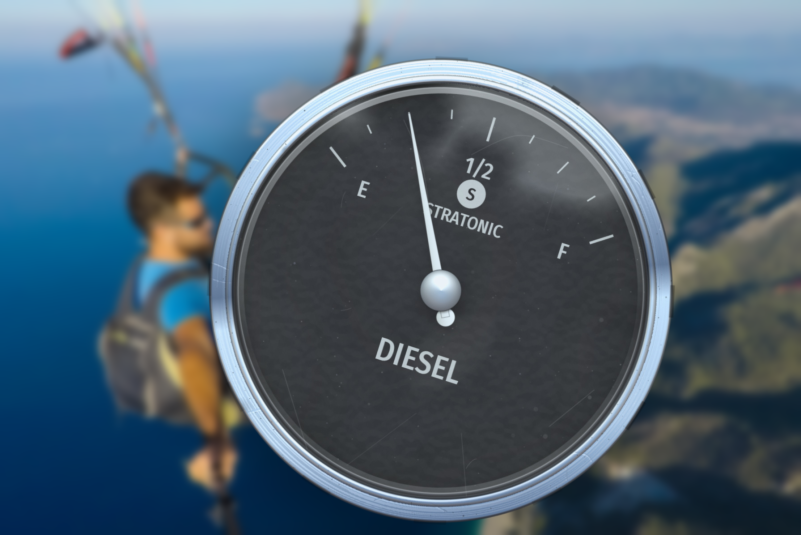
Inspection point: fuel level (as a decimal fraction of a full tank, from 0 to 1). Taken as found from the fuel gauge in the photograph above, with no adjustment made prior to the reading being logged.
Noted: 0.25
